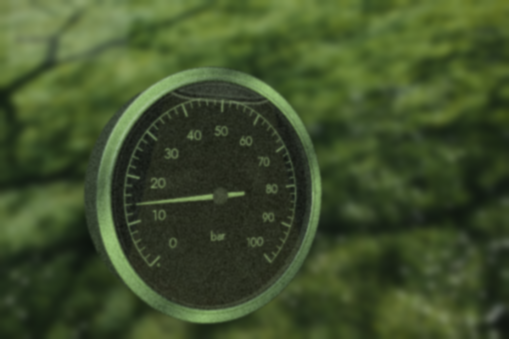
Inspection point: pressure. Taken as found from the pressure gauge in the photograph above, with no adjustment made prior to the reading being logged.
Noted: 14 bar
